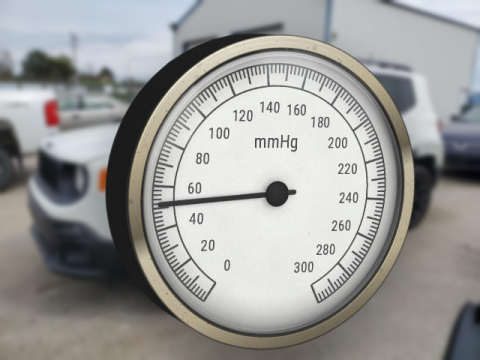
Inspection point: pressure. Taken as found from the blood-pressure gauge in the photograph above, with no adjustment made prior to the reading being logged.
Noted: 52 mmHg
